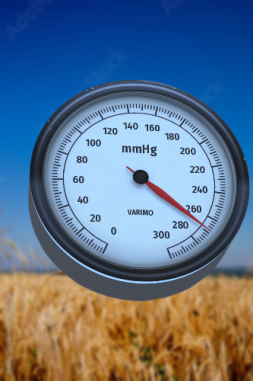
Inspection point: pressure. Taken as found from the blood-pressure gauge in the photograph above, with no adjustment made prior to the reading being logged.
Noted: 270 mmHg
